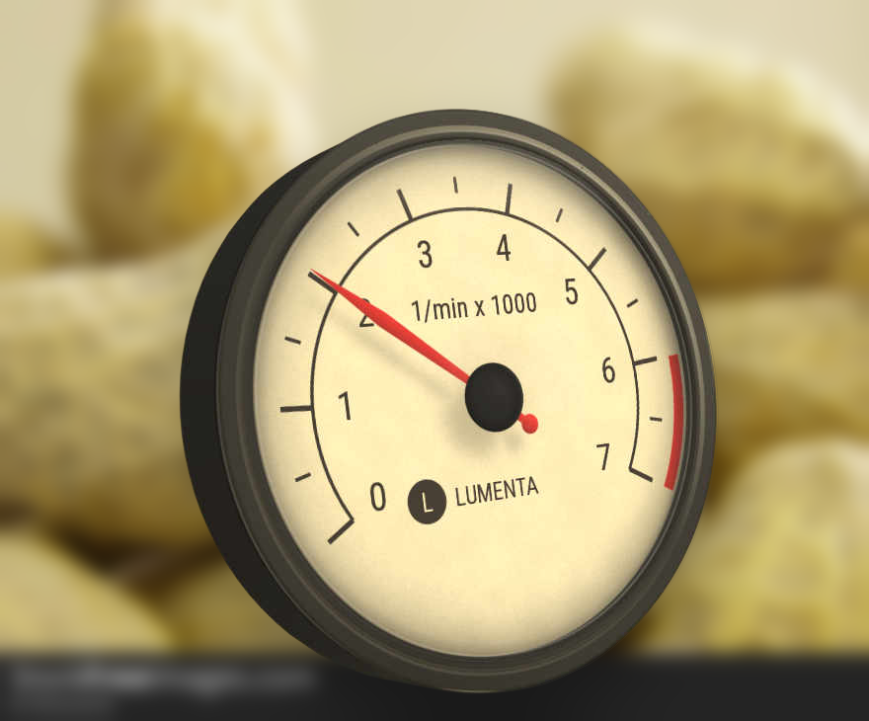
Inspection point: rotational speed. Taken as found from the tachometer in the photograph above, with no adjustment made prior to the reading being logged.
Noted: 2000 rpm
